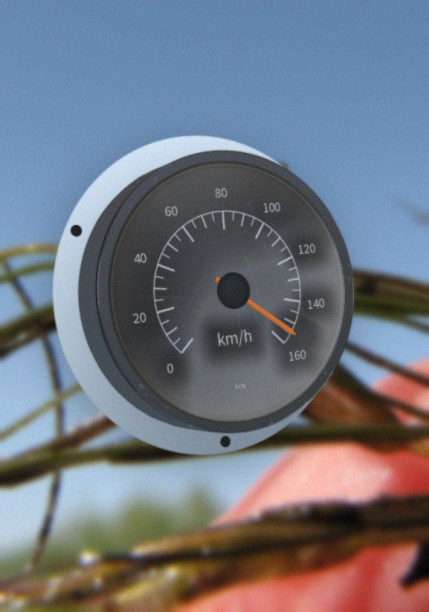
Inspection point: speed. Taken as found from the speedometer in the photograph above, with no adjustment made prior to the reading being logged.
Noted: 155 km/h
